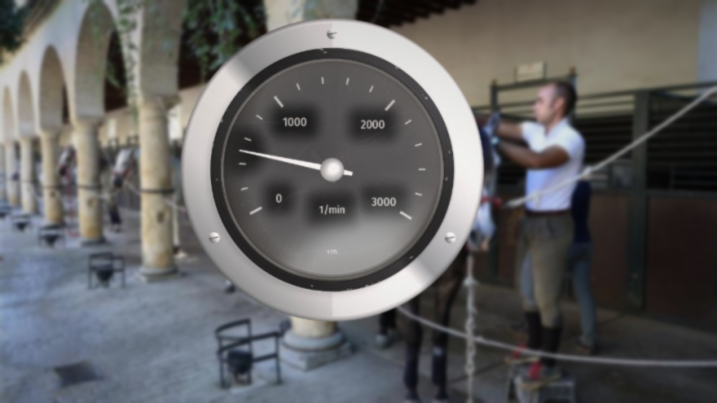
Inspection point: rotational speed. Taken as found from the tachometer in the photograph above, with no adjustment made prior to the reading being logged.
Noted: 500 rpm
